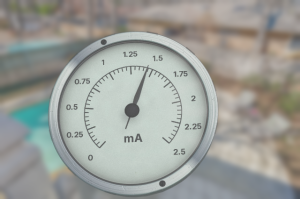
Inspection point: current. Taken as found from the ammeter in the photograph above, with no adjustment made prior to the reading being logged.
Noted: 1.45 mA
